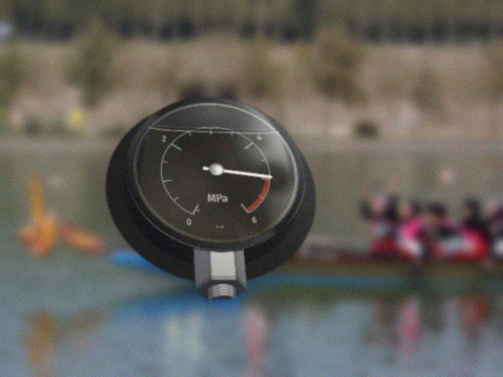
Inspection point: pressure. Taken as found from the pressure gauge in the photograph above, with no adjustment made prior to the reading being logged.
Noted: 5 MPa
